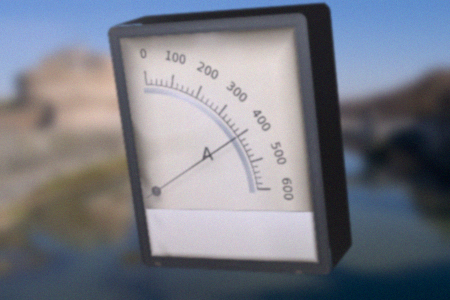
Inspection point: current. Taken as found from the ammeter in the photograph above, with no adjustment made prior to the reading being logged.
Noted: 400 A
